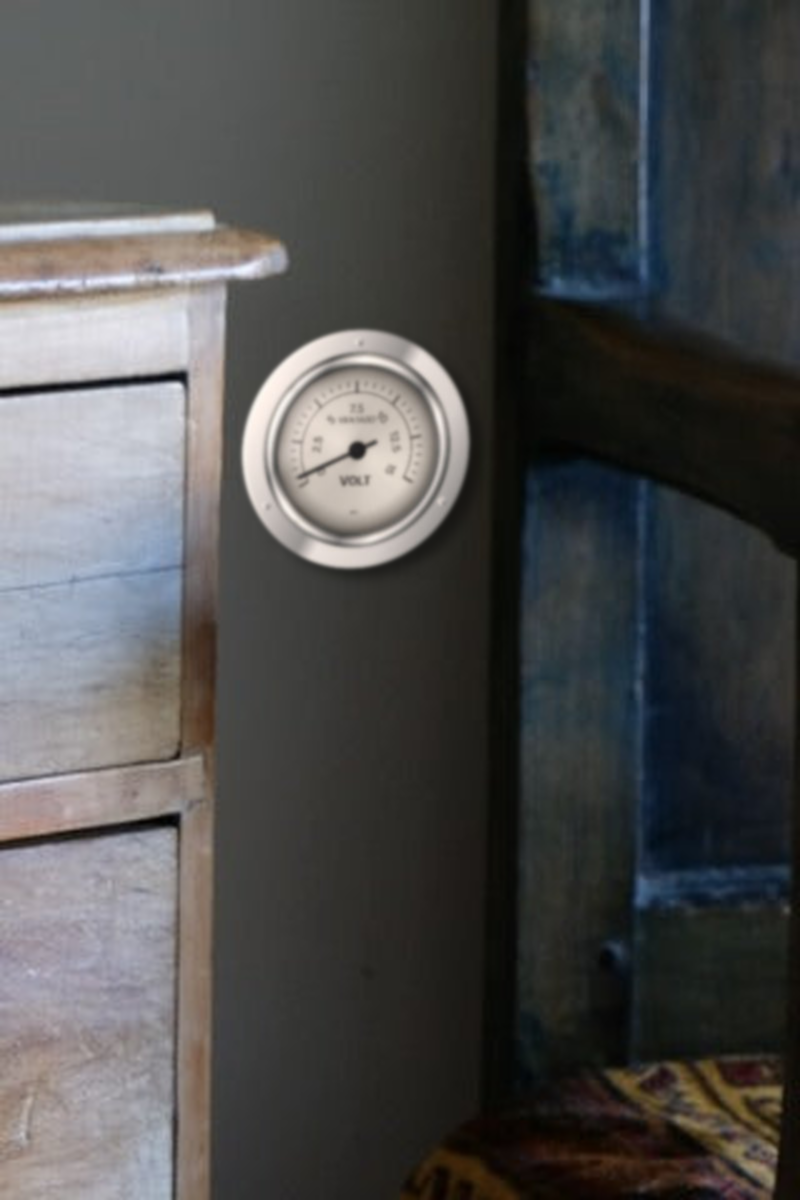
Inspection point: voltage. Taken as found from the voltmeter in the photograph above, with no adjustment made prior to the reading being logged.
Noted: 0.5 V
